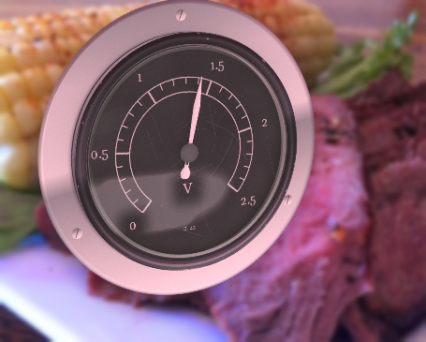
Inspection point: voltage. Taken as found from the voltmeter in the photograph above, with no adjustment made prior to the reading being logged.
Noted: 1.4 V
